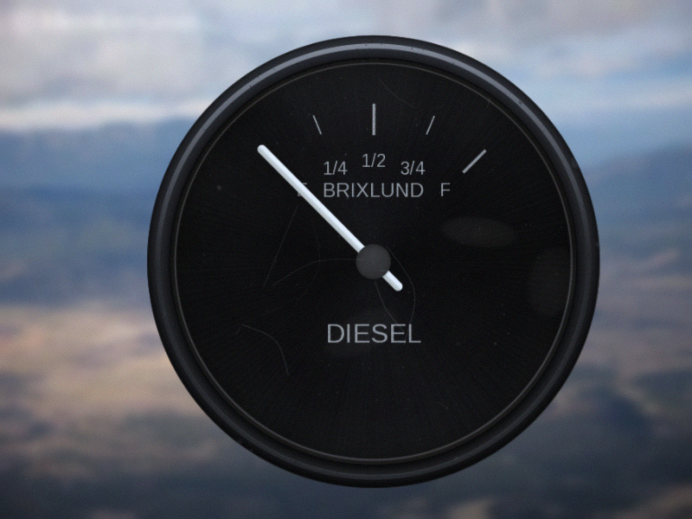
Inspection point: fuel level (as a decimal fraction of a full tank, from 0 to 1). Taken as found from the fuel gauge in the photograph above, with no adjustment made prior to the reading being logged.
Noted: 0
